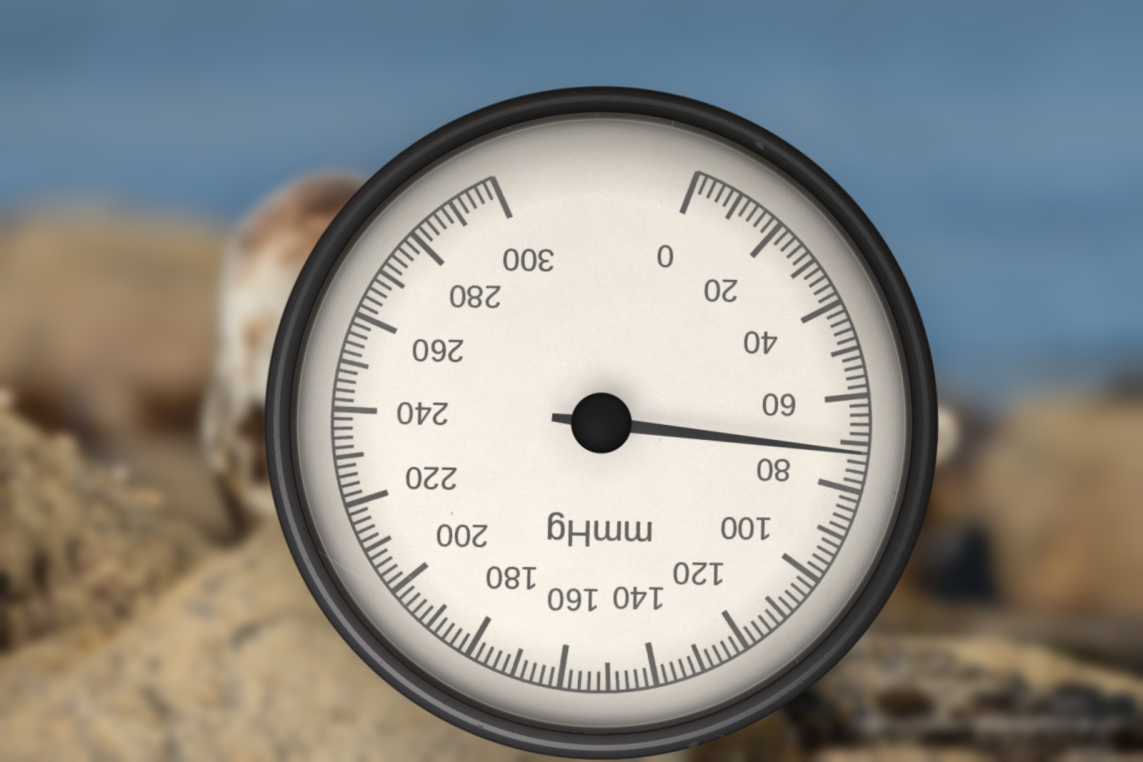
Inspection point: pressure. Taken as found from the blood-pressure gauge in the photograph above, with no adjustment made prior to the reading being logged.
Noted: 72 mmHg
